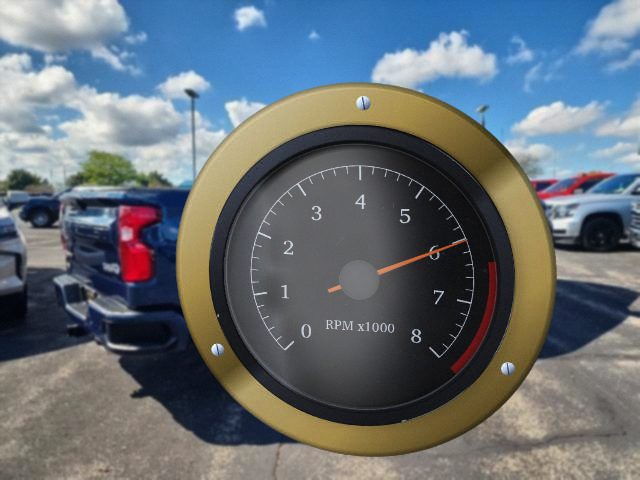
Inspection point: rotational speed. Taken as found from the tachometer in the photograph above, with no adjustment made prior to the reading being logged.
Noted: 6000 rpm
